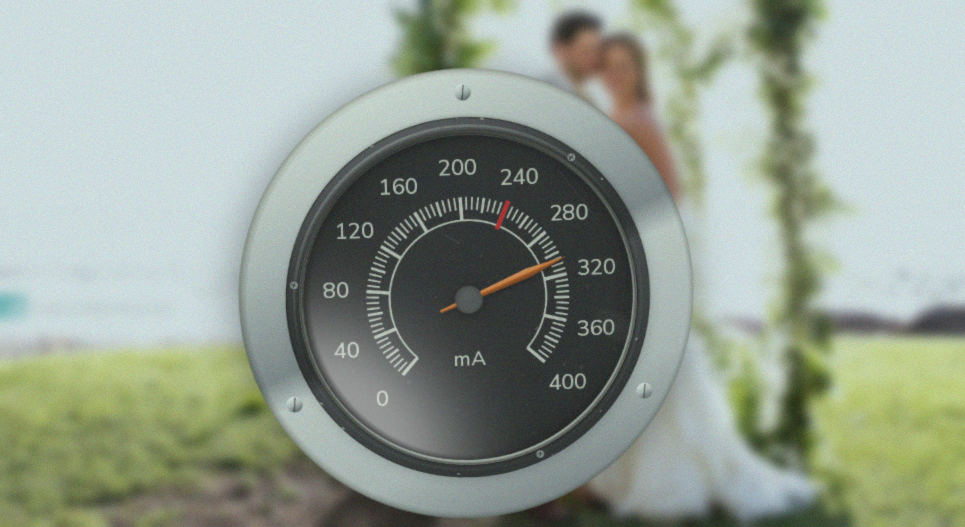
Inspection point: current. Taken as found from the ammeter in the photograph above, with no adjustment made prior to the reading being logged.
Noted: 305 mA
